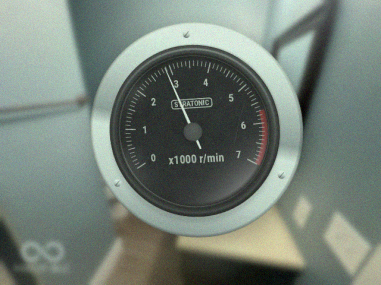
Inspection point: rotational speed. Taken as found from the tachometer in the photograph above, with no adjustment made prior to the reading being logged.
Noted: 2900 rpm
